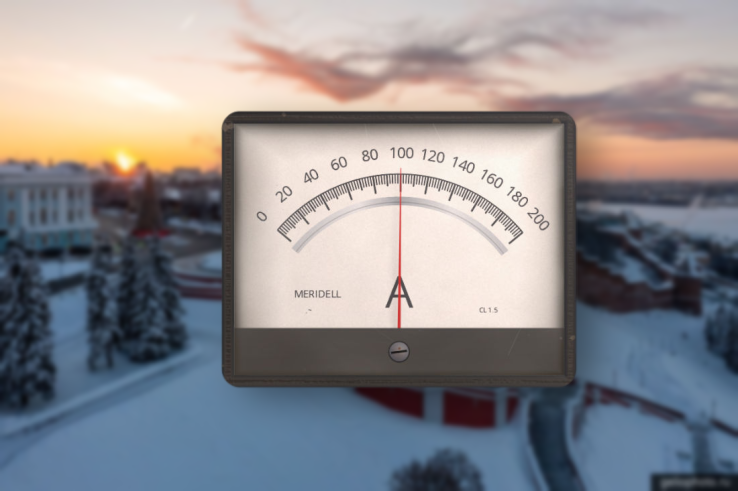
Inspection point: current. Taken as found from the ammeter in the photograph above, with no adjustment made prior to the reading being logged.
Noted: 100 A
